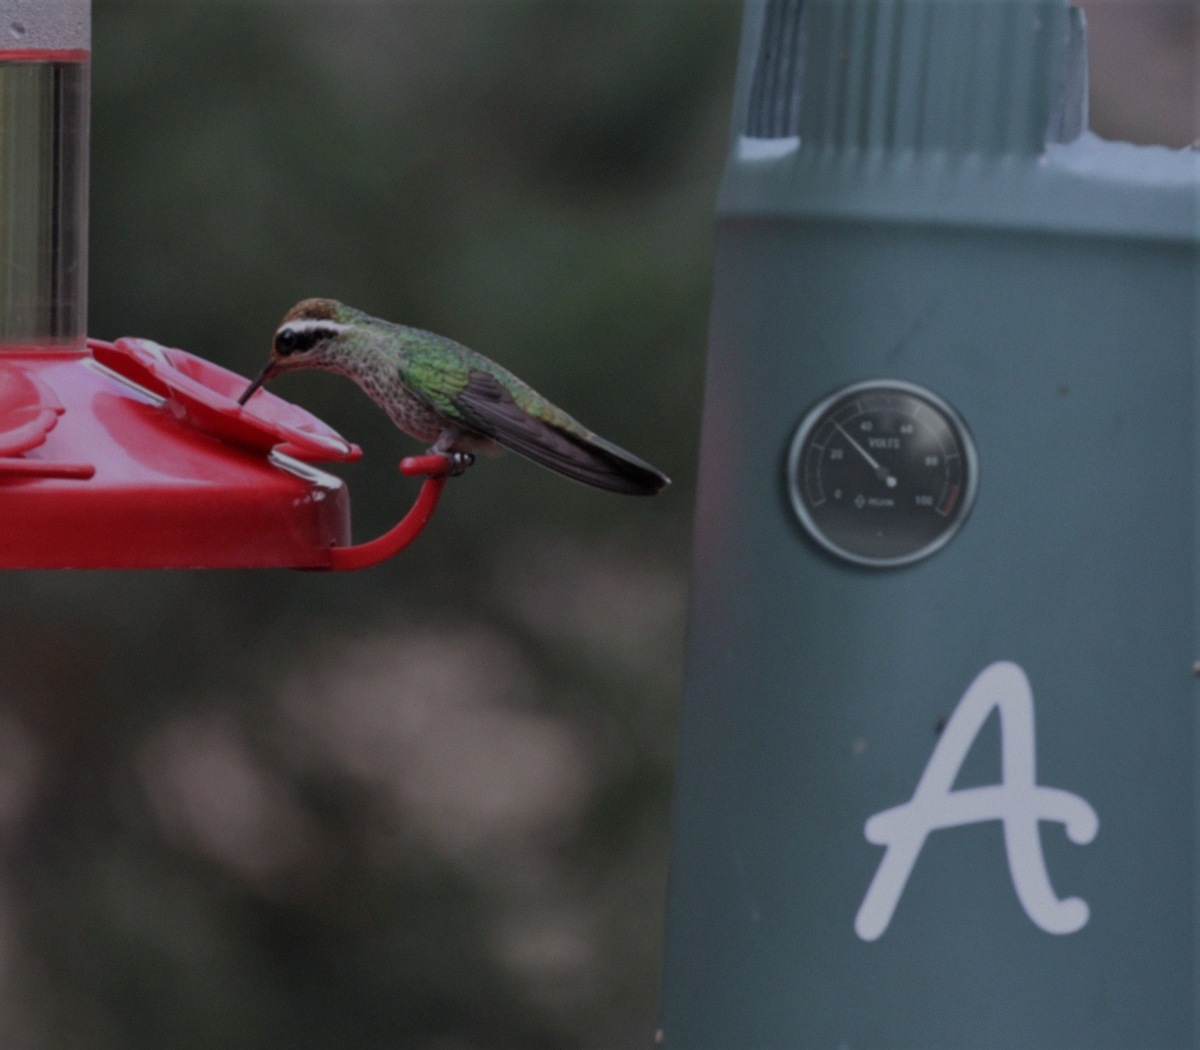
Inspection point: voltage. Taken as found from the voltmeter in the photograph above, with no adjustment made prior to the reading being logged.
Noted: 30 V
